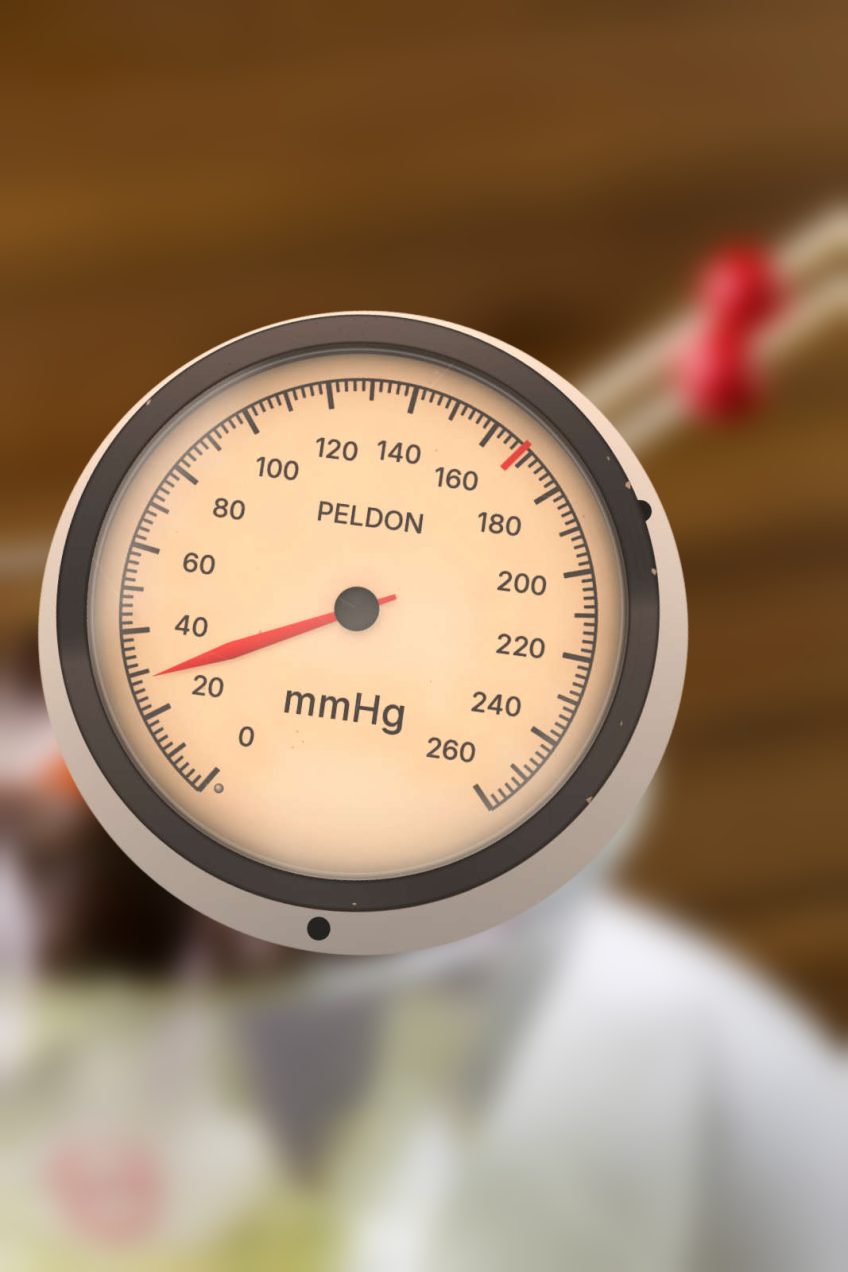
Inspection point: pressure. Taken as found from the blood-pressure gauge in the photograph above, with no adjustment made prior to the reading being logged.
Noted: 28 mmHg
